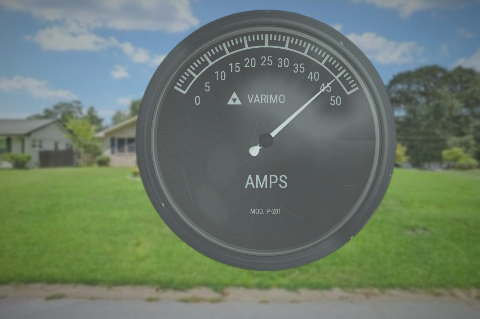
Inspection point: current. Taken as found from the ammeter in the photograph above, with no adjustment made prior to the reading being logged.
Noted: 45 A
